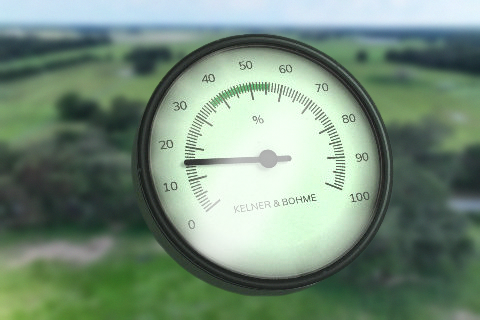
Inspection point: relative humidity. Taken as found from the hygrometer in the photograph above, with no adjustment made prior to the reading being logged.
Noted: 15 %
